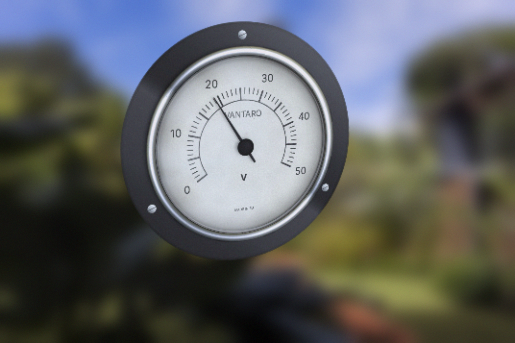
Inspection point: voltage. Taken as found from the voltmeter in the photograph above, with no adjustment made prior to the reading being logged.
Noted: 19 V
